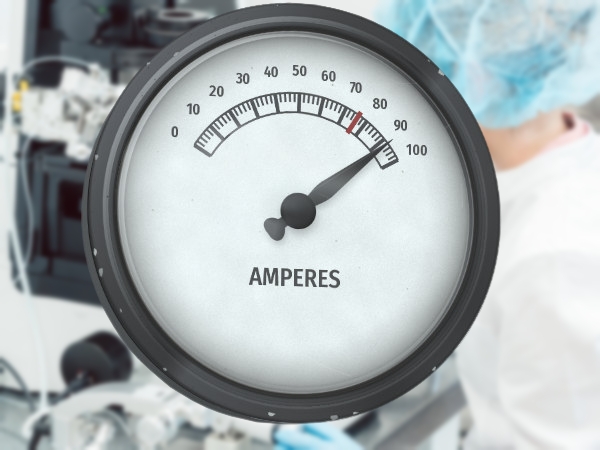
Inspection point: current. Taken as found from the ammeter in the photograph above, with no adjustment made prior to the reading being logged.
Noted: 92 A
